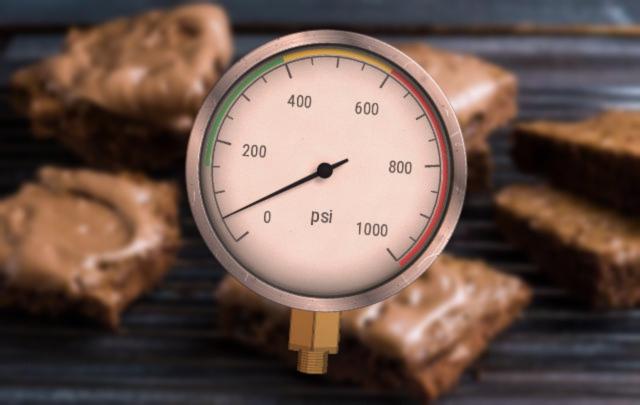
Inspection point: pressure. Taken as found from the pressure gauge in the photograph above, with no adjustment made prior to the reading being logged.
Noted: 50 psi
